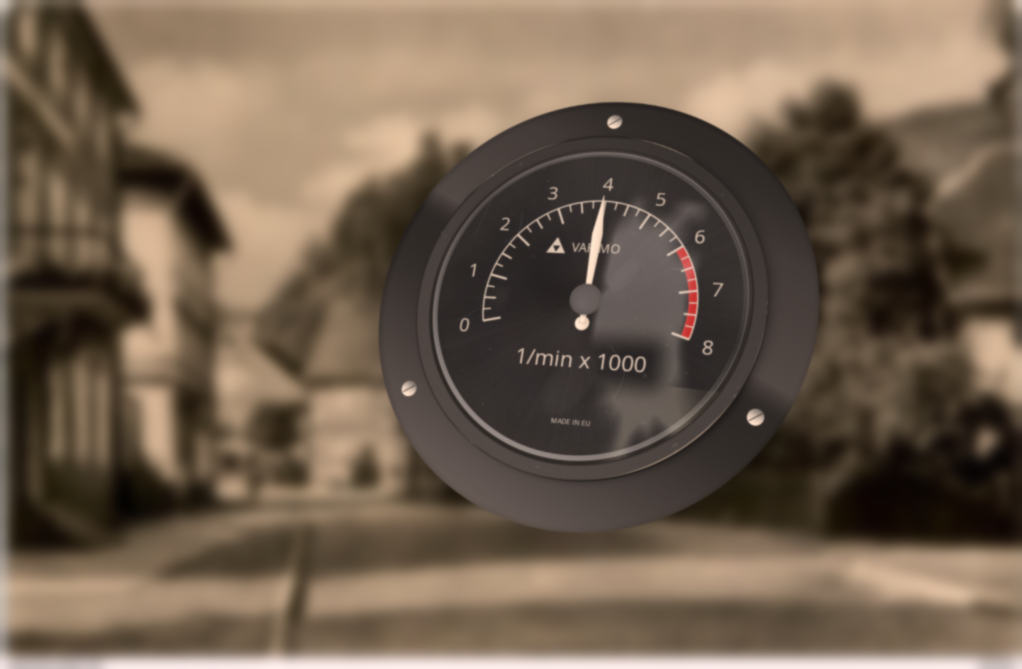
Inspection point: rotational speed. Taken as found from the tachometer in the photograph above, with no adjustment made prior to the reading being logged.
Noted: 4000 rpm
